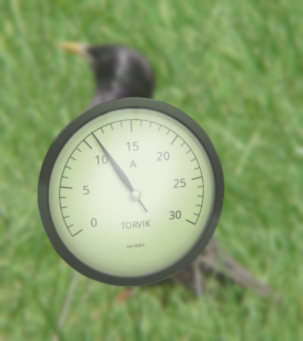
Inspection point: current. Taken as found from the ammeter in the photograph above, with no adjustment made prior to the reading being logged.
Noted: 11 A
